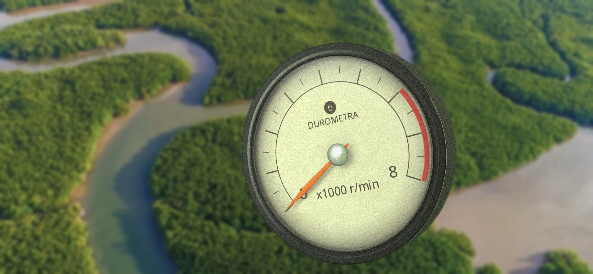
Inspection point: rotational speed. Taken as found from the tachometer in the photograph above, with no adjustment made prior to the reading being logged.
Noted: 0 rpm
